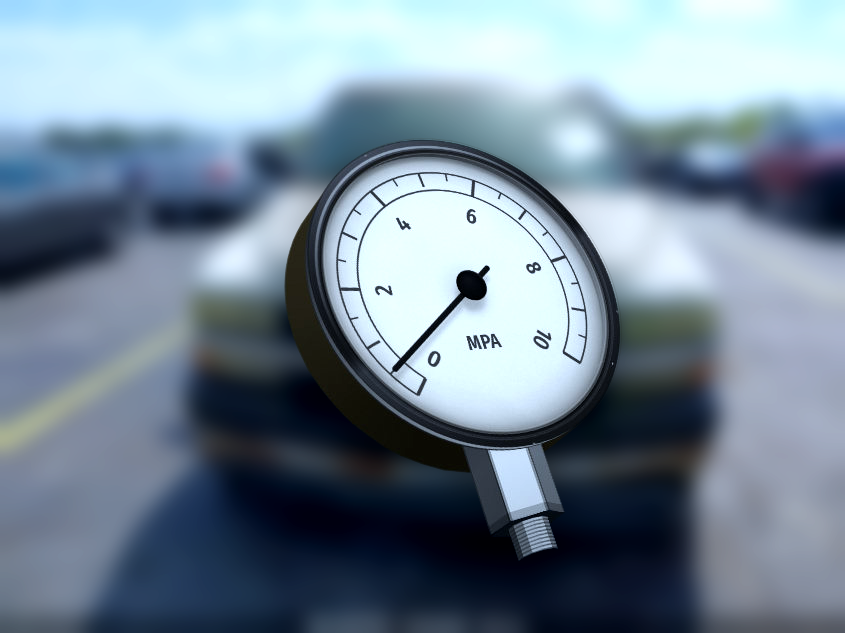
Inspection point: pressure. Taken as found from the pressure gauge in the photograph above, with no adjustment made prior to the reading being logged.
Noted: 0.5 MPa
